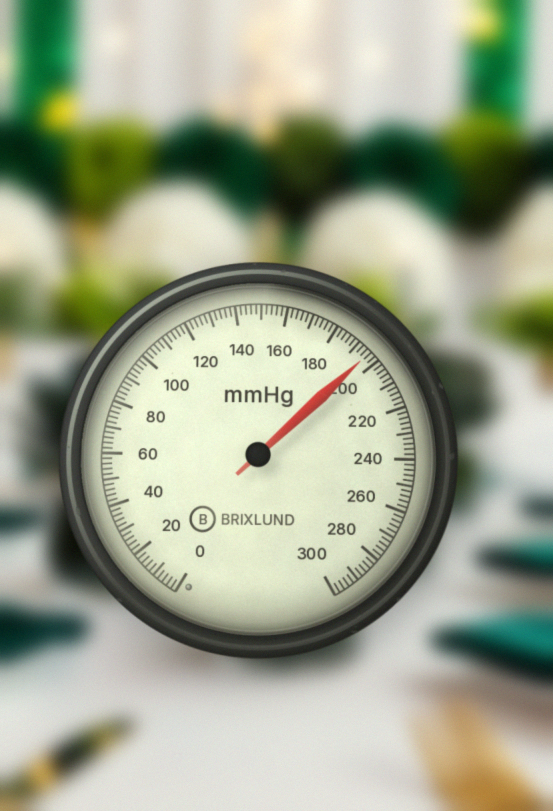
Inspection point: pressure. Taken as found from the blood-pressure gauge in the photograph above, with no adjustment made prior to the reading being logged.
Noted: 196 mmHg
